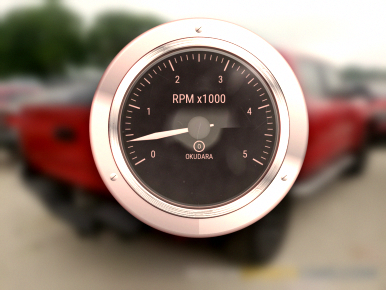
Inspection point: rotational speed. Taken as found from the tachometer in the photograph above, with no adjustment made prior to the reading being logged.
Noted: 400 rpm
